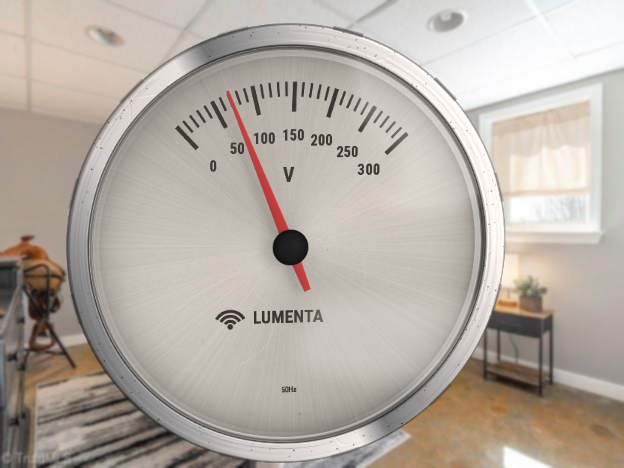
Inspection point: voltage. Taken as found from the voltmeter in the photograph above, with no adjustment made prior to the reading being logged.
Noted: 70 V
